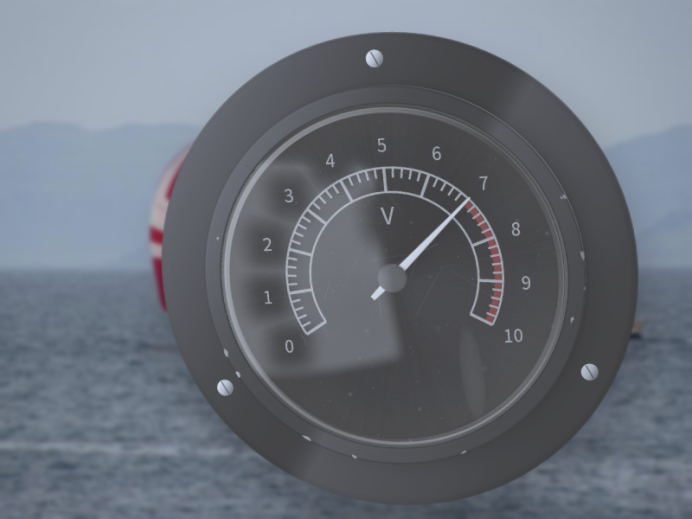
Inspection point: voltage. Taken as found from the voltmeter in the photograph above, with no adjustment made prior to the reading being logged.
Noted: 7 V
